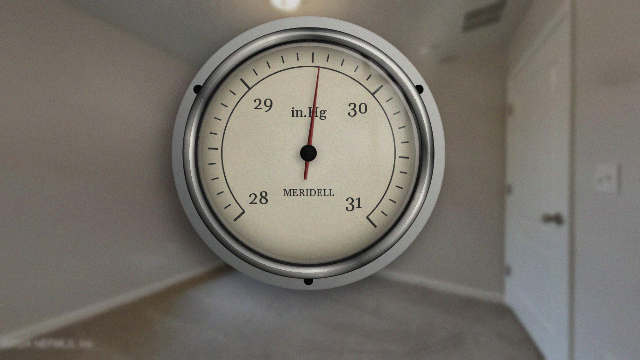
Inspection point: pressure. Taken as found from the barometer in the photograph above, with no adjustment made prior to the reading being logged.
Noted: 29.55 inHg
